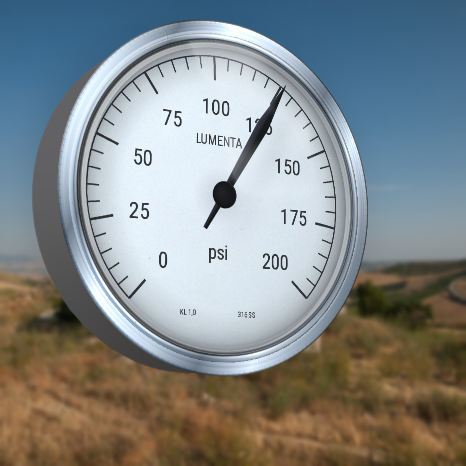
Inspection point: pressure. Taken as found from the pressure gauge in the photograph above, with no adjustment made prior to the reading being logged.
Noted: 125 psi
